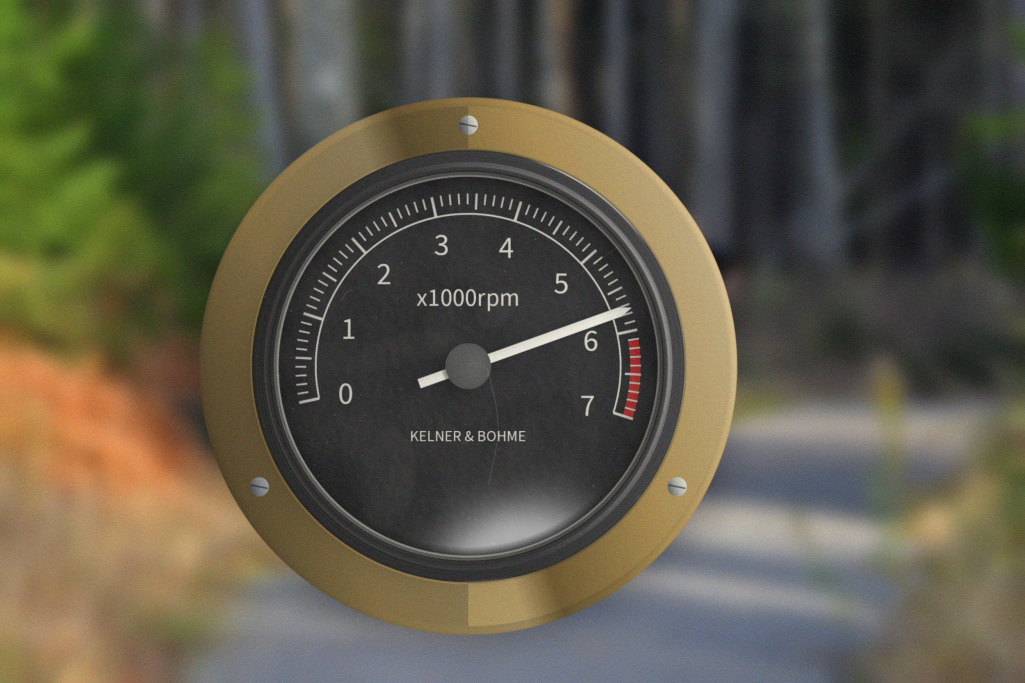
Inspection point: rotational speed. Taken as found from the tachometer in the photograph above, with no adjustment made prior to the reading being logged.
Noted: 5750 rpm
